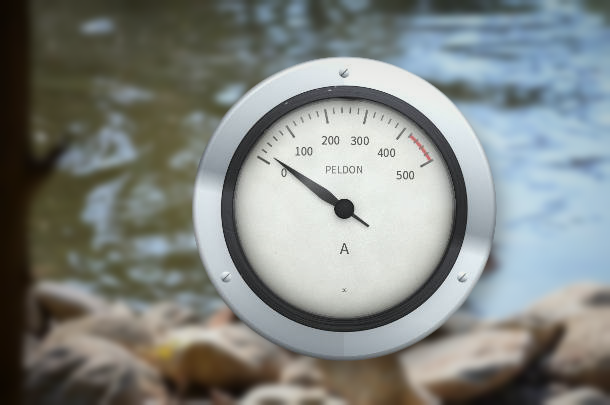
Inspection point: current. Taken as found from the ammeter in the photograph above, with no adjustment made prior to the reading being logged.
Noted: 20 A
